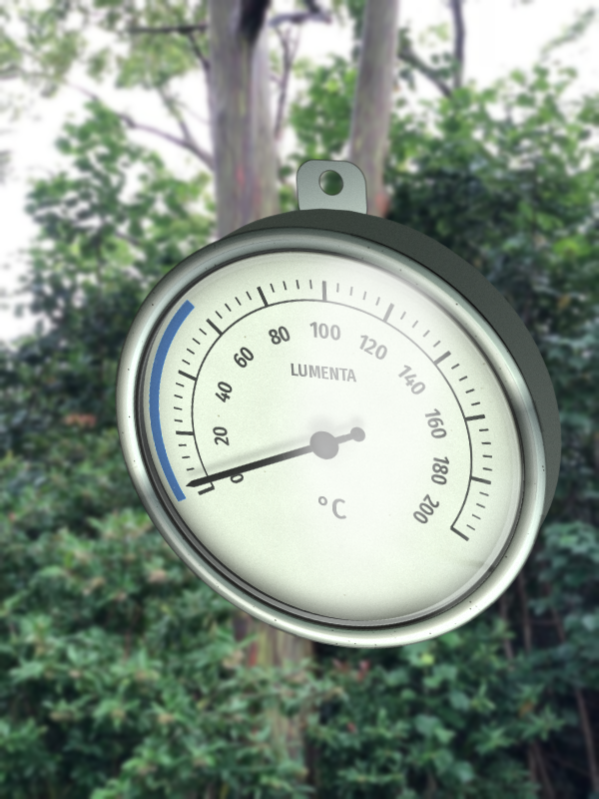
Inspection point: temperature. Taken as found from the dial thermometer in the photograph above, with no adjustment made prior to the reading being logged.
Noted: 4 °C
